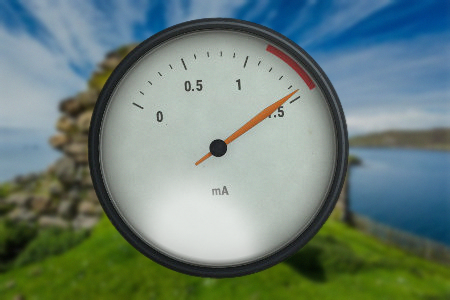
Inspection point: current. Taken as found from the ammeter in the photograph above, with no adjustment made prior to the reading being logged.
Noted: 1.45 mA
